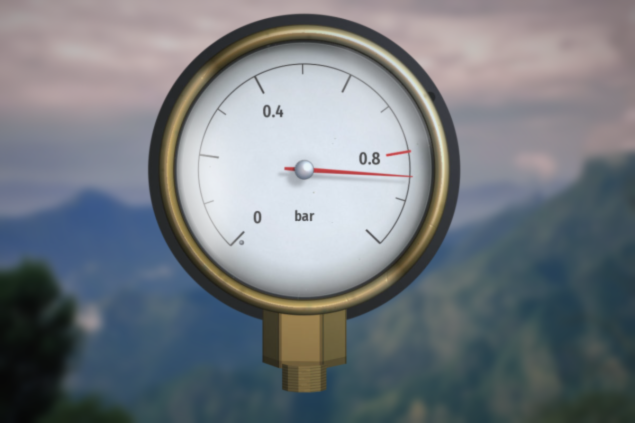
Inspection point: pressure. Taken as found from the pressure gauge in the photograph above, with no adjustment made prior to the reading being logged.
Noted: 0.85 bar
